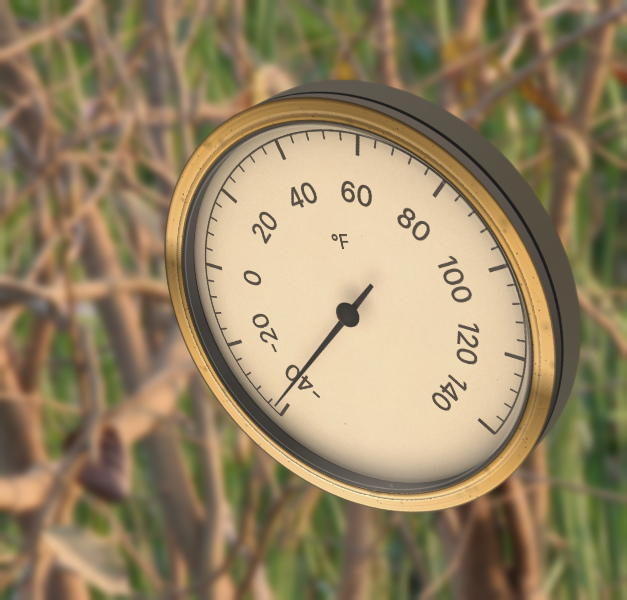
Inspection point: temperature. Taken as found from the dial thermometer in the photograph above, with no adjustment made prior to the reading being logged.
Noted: -38 °F
